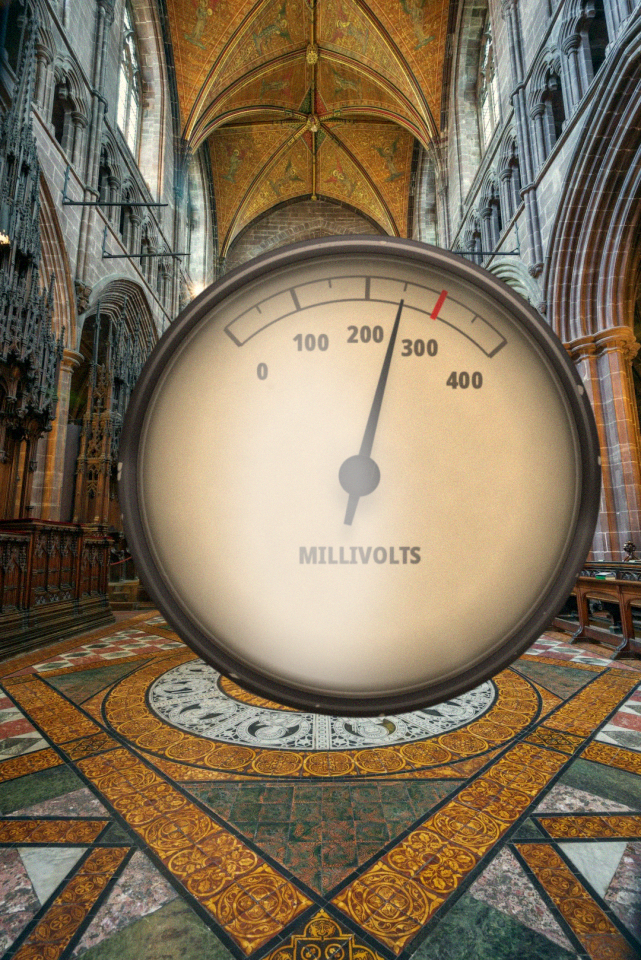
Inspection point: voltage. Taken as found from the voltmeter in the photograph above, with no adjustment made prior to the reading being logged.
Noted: 250 mV
